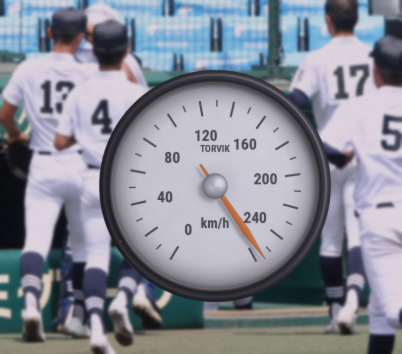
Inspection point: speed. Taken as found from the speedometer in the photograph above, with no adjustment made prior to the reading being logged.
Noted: 255 km/h
